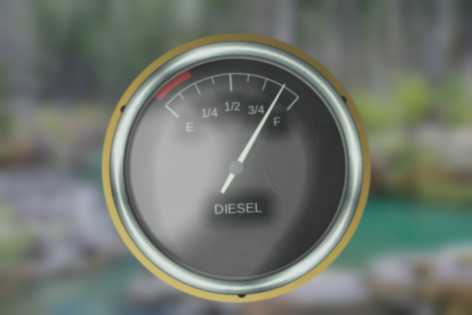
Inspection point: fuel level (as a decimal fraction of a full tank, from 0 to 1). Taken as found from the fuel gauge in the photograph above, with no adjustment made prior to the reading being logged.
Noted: 0.875
